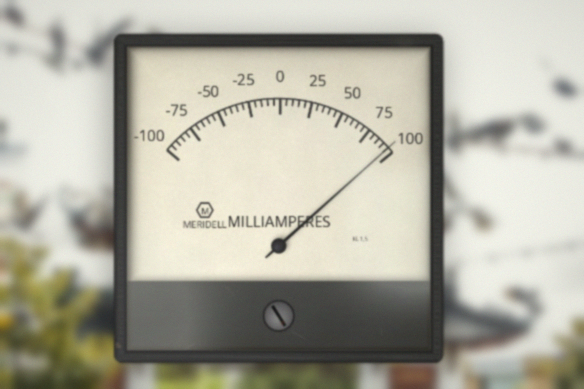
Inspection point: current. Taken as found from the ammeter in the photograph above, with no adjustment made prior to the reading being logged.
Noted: 95 mA
